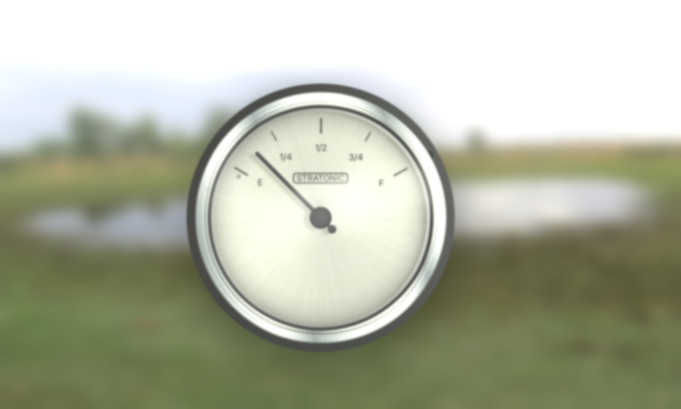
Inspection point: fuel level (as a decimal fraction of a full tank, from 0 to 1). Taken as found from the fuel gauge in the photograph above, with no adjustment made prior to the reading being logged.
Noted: 0.125
